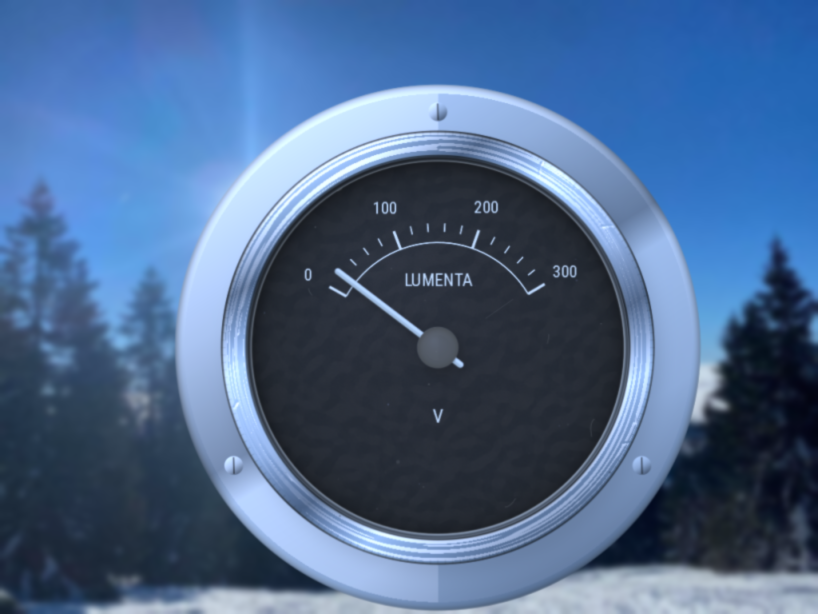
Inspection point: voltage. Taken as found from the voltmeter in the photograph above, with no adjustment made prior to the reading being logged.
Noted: 20 V
